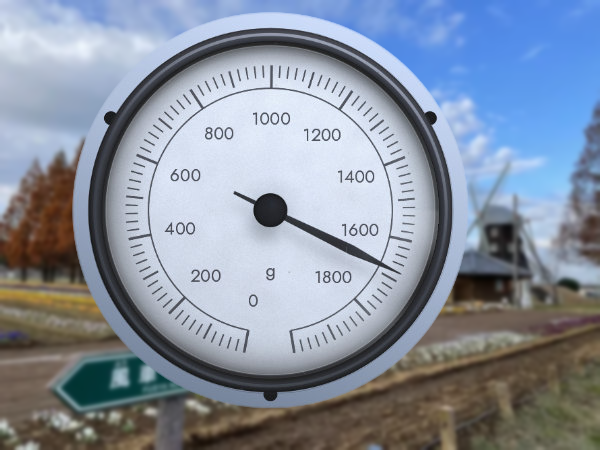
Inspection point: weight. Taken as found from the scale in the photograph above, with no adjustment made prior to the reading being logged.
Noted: 1680 g
